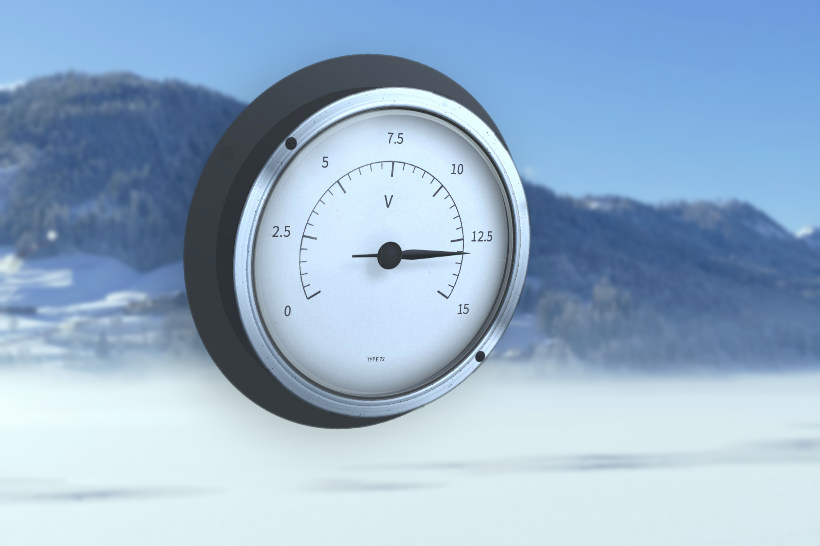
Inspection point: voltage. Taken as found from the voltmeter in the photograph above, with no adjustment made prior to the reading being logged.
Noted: 13 V
